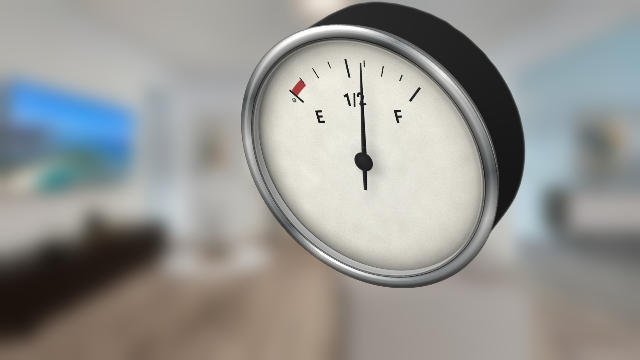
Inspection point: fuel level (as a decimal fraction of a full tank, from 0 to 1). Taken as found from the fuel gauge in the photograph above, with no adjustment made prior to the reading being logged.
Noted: 0.625
